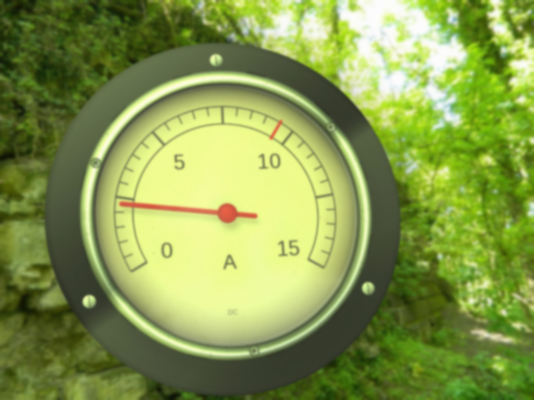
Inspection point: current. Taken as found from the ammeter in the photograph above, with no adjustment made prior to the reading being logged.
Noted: 2.25 A
